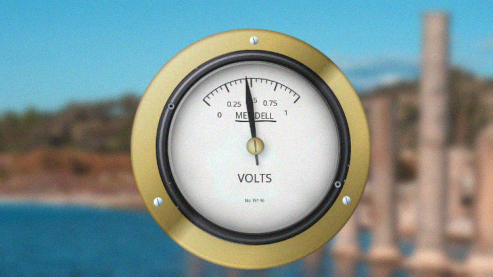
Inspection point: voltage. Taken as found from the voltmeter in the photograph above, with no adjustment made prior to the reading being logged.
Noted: 0.45 V
